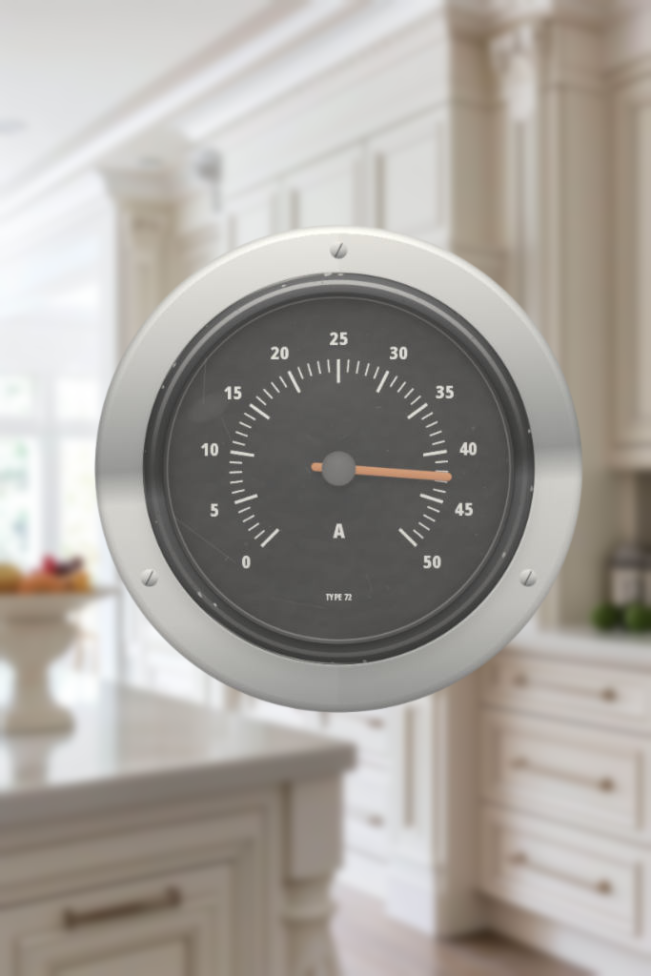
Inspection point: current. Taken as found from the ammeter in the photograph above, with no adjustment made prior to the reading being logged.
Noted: 42.5 A
